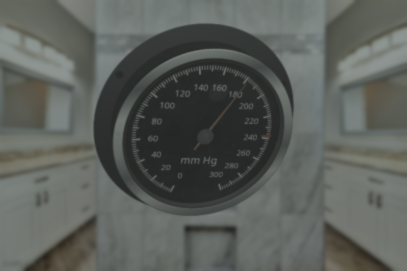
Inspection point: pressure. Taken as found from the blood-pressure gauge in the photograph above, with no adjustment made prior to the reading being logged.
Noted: 180 mmHg
